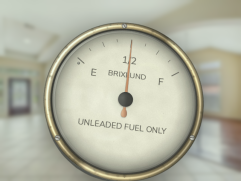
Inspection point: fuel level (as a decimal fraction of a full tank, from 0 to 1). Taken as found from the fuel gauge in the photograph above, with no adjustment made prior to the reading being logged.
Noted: 0.5
